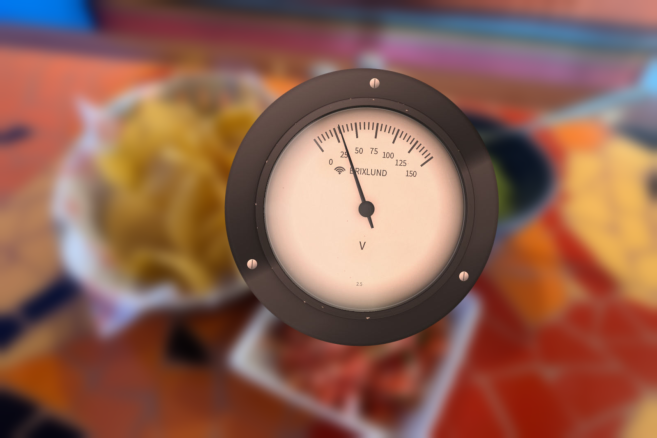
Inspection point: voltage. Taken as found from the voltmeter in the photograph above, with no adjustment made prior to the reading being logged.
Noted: 30 V
